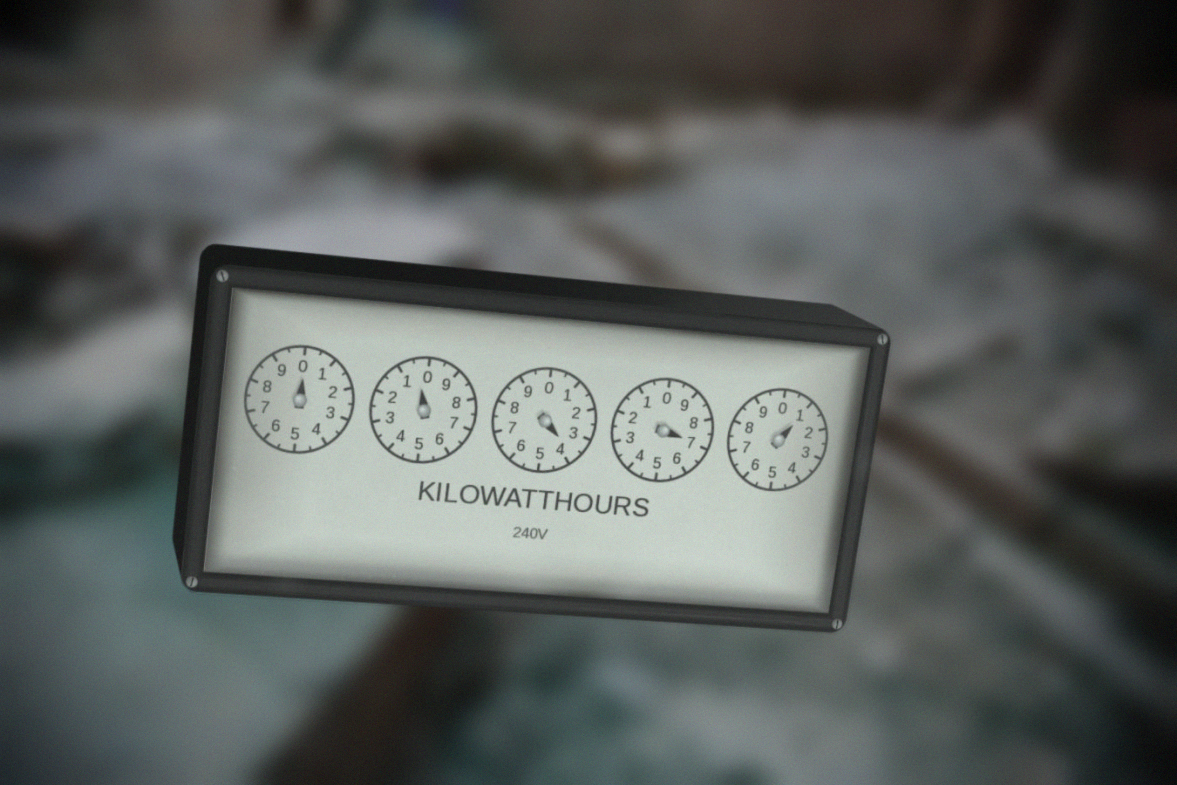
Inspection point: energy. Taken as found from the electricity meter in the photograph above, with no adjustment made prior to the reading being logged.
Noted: 371 kWh
